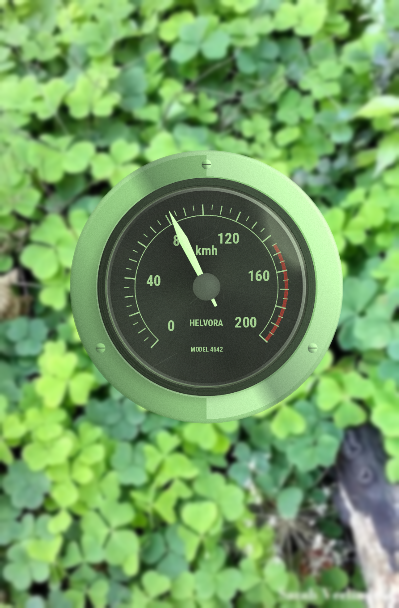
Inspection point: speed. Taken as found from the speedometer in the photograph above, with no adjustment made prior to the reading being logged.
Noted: 82.5 km/h
